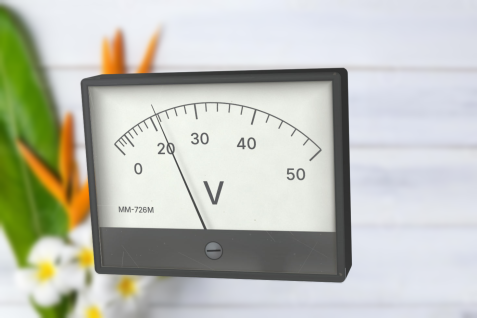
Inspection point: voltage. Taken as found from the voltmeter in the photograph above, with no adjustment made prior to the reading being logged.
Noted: 22 V
